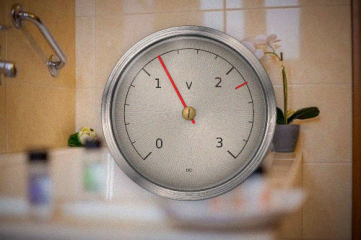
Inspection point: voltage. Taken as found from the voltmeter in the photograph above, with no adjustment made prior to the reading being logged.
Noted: 1.2 V
